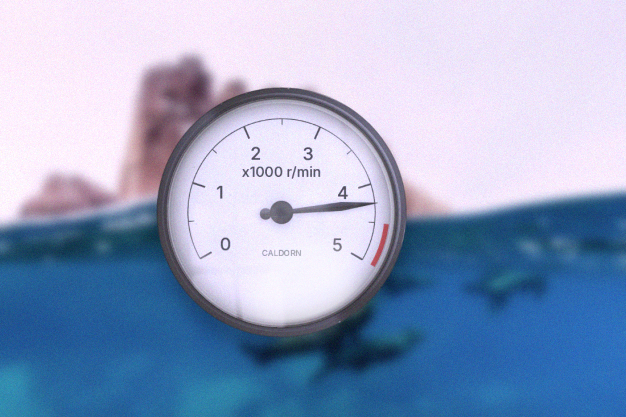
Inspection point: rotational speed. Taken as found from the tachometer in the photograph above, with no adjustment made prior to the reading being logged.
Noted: 4250 rpm
